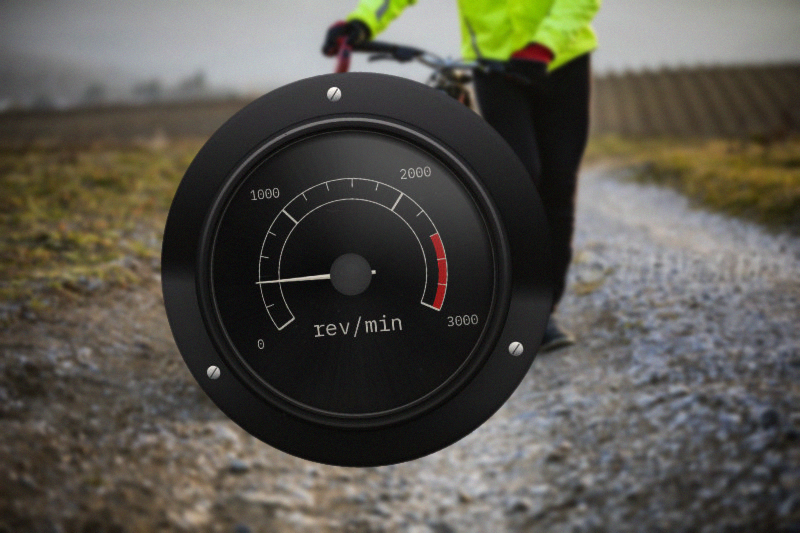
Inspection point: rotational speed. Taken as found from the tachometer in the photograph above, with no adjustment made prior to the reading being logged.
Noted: 400 rpm
